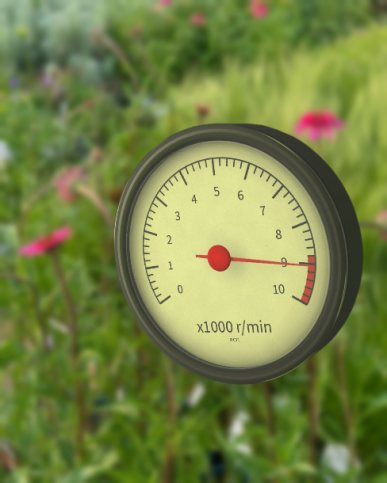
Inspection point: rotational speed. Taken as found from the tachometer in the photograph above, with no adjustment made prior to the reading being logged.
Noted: 9000 rpm
